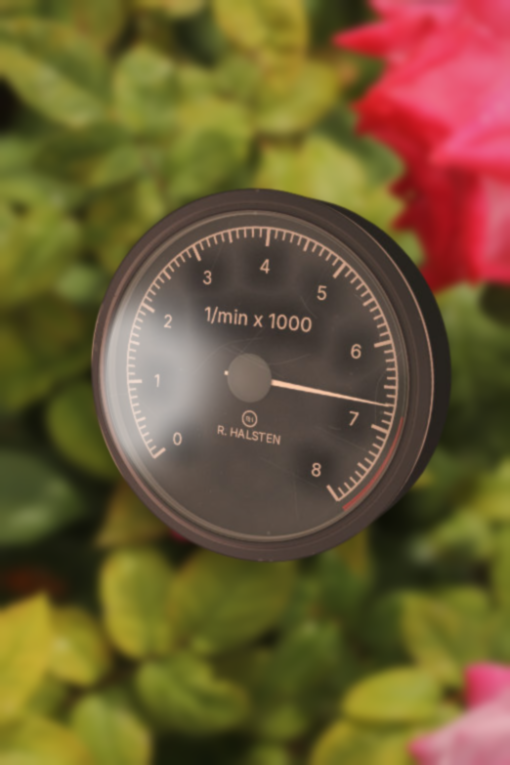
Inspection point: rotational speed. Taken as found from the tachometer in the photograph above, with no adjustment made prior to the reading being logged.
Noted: 6700 rpm
